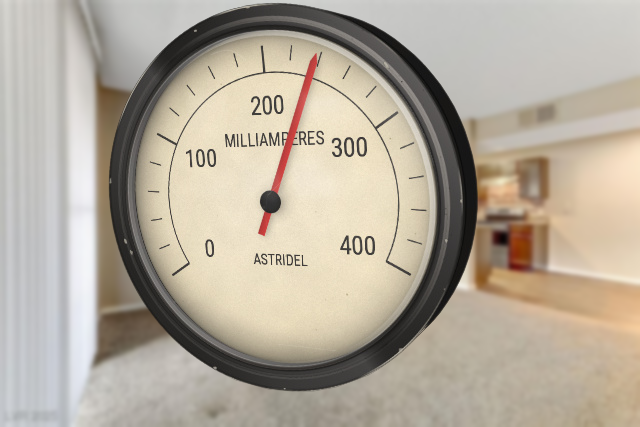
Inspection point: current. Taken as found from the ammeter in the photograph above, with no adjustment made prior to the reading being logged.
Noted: 240 mA
